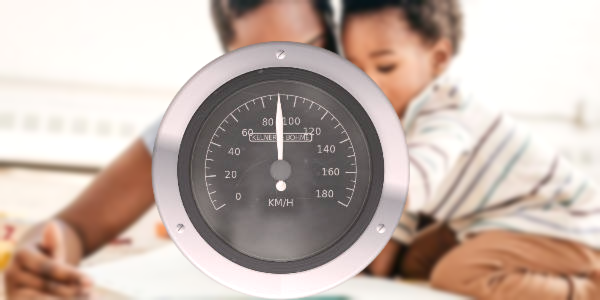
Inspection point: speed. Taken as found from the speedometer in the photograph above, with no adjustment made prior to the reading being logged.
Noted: 90 km/h
